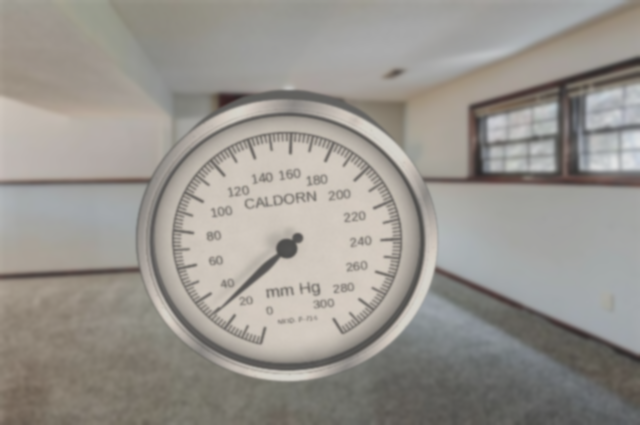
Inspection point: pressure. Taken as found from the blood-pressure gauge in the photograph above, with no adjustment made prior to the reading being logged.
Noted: 30 mmHg
